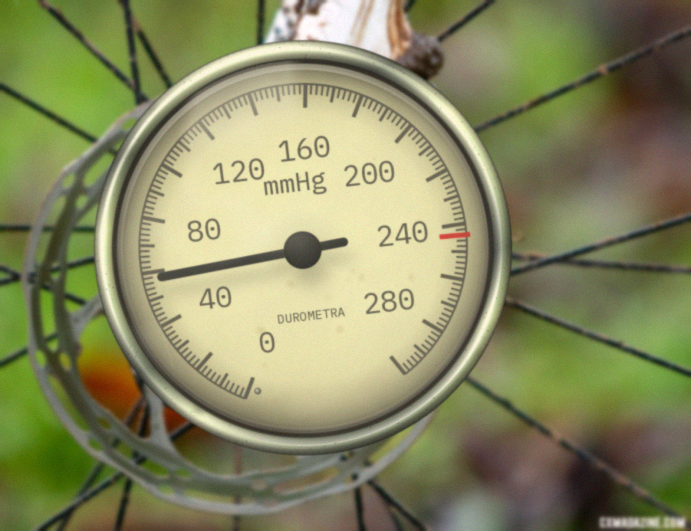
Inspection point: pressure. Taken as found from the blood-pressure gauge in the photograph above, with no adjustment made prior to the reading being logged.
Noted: 58 mmHg
